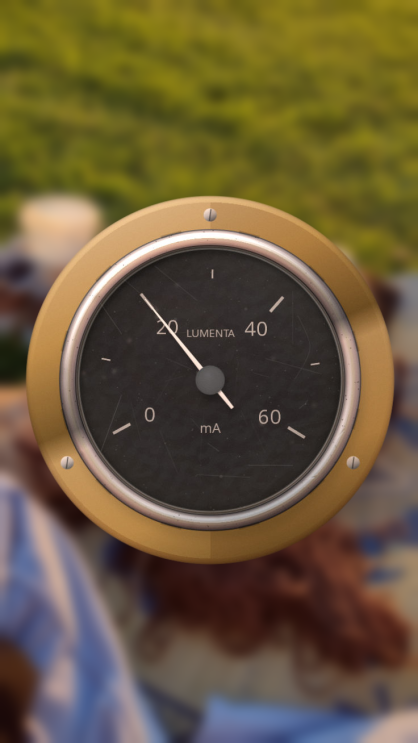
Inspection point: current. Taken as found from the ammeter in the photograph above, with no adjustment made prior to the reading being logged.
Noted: 20 mA
